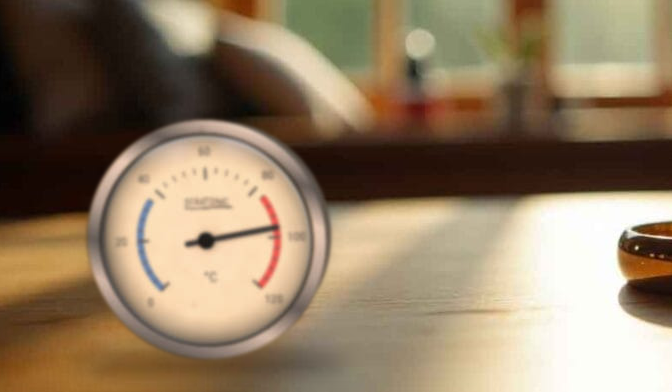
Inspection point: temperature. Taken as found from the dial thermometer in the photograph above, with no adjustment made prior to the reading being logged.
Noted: 96 °C
